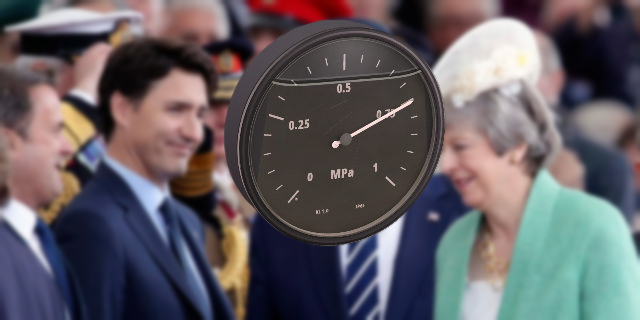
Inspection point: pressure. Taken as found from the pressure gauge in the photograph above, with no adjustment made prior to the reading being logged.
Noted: 0.75 MPa
